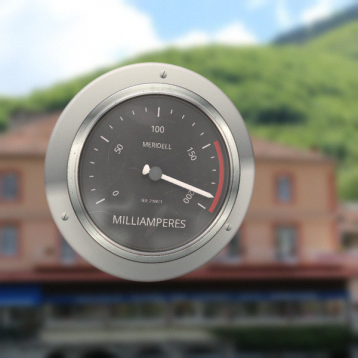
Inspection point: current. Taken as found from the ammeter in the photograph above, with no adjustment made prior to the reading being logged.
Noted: 190 mA
